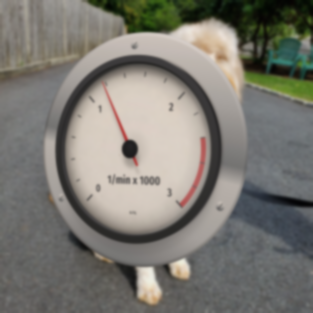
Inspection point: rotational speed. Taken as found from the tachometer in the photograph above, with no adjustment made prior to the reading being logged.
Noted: 1200 rpm
